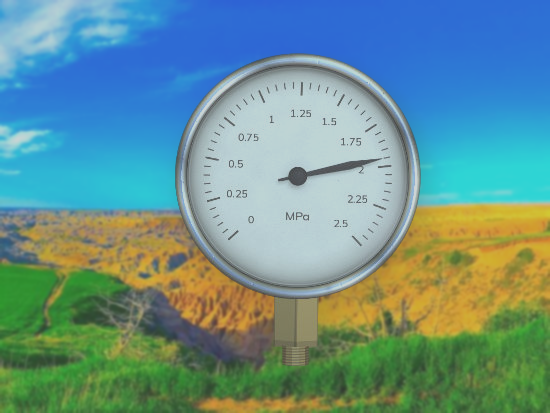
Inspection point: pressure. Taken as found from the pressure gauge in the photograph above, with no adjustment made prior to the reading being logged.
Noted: 1.95 MPa
